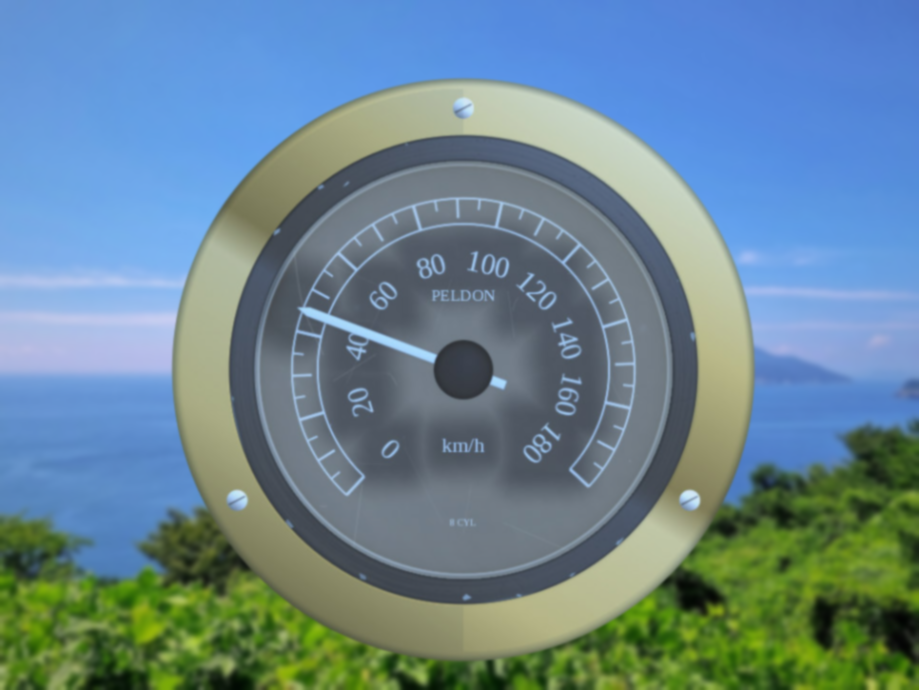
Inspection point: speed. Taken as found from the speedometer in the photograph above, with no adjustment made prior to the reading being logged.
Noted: 45 km/h
